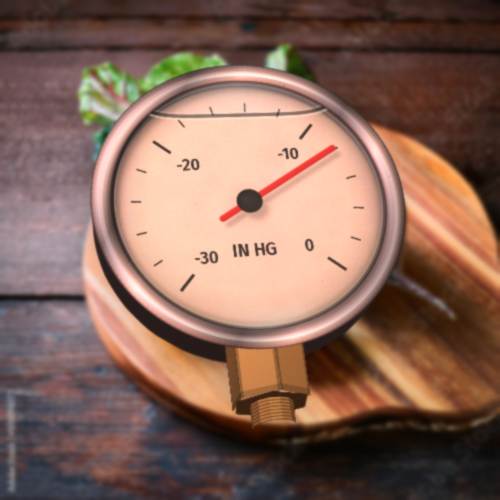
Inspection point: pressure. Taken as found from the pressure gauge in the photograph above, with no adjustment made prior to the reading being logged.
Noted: -8 inHg
